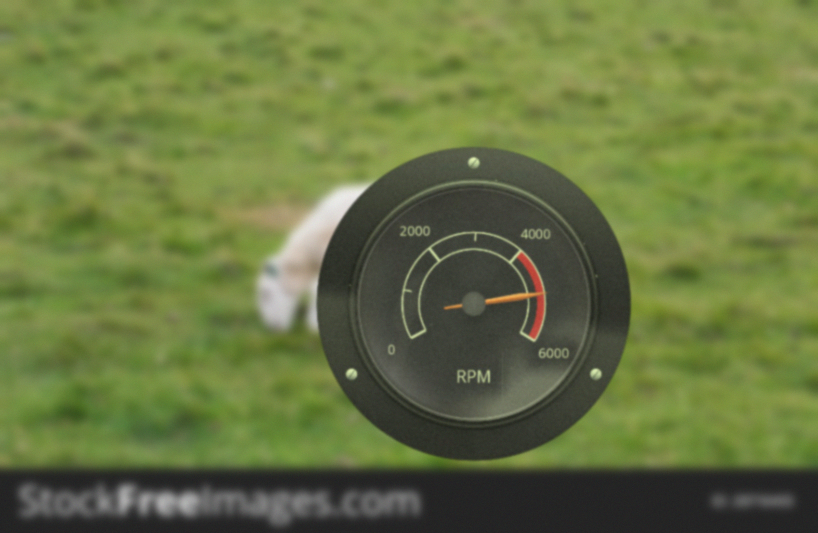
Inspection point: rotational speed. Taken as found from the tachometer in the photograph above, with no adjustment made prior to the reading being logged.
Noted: 5000 rpm
